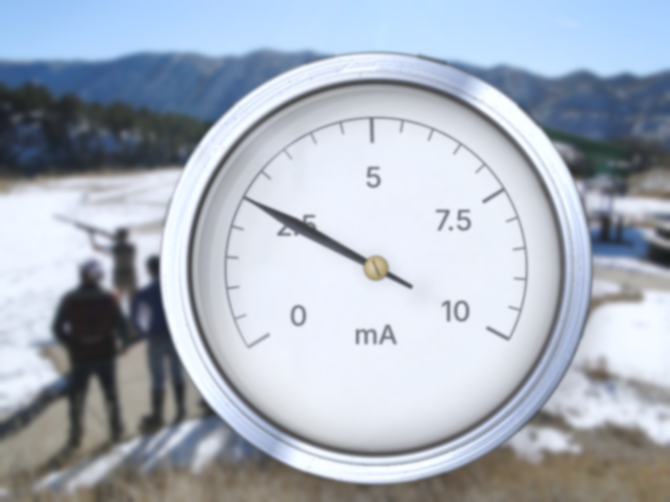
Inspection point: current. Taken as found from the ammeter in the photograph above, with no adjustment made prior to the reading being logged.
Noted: 2.5 mA
